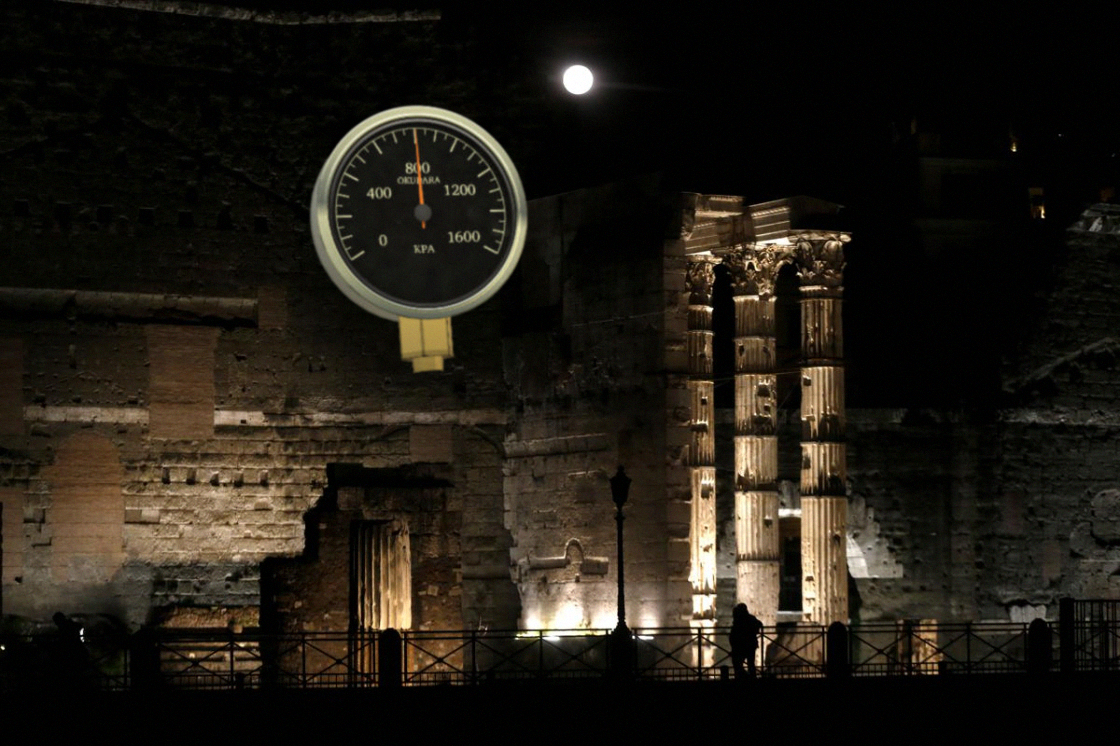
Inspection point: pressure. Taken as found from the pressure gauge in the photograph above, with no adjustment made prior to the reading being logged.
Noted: 800 kPa
